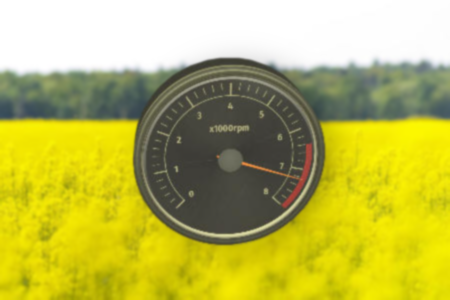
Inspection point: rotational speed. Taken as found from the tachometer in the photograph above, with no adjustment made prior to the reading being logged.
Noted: 7200 rpm
